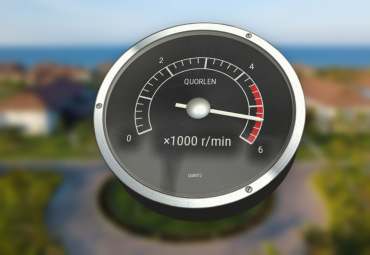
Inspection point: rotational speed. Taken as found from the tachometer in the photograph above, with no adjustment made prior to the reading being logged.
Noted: 5400 rpm
